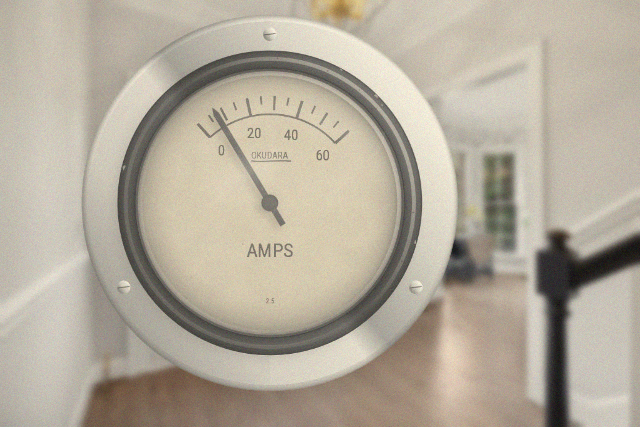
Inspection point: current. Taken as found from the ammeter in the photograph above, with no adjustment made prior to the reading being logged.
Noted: 7.5 A
